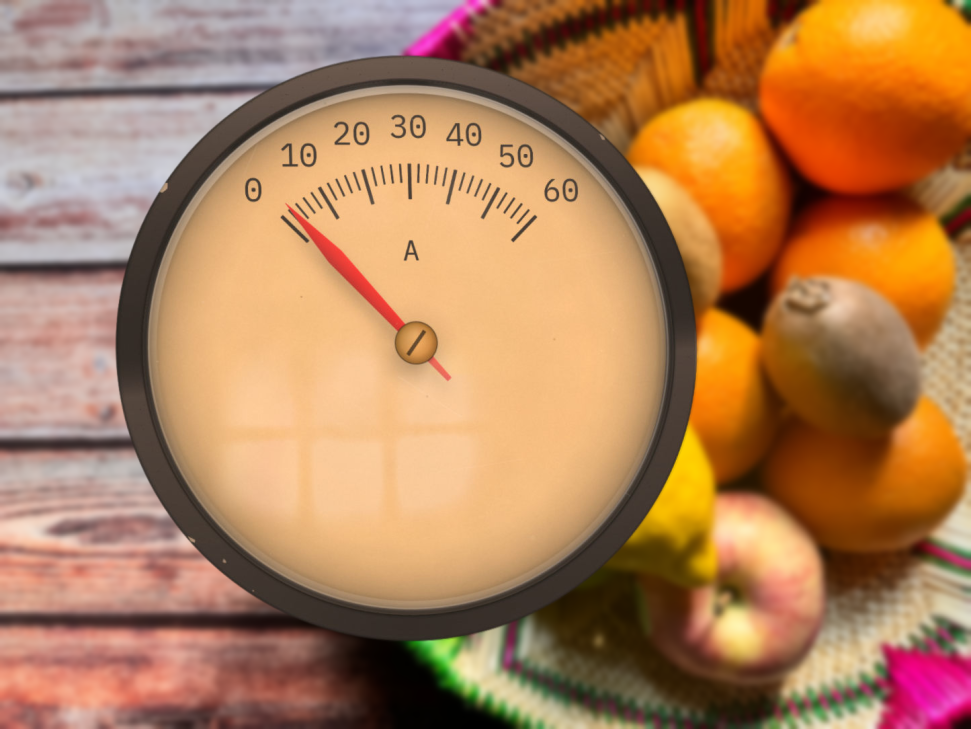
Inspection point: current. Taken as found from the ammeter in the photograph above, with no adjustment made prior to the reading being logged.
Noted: 2 A
